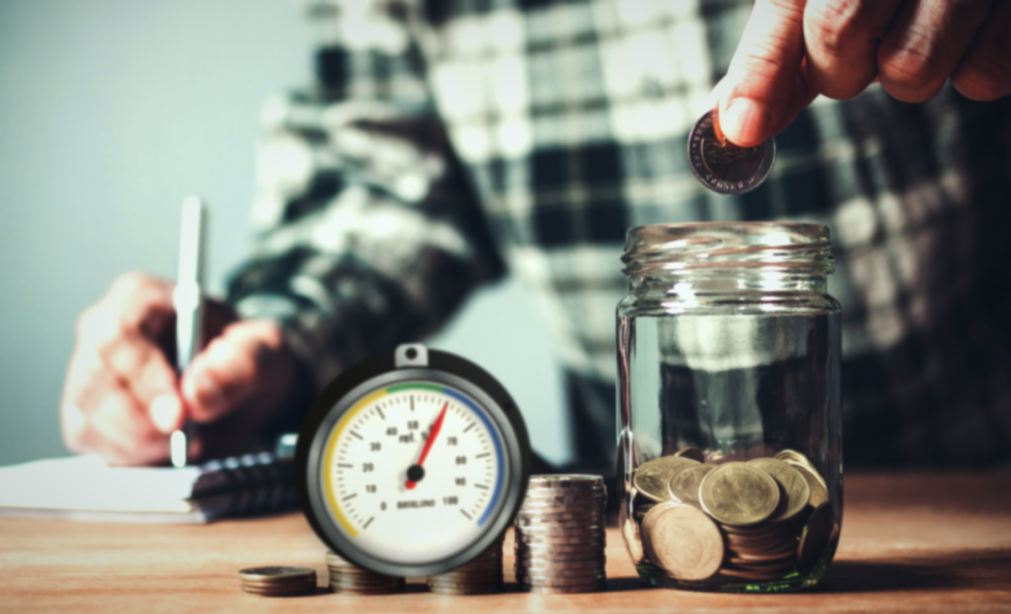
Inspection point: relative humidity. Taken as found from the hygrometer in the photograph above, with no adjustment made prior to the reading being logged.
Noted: 60 %
